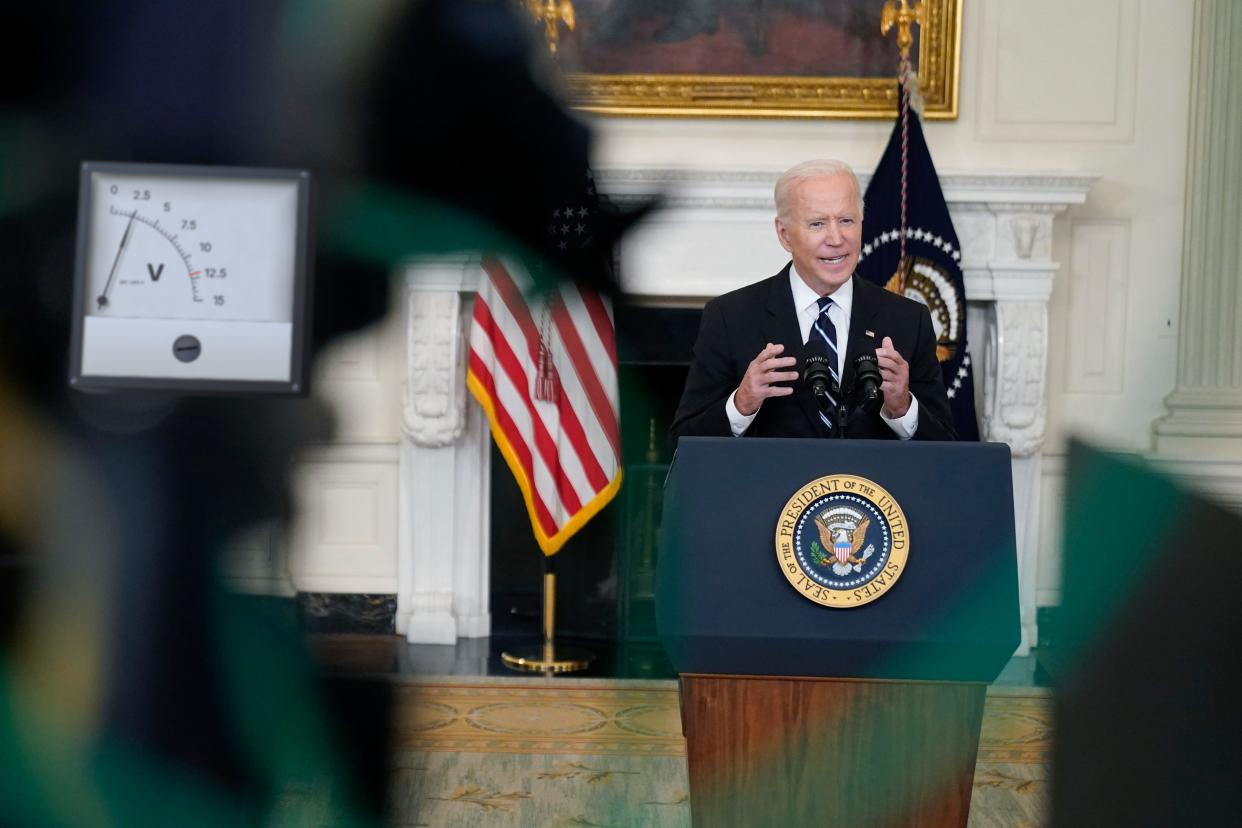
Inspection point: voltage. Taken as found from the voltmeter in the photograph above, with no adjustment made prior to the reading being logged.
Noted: 2.5 V
